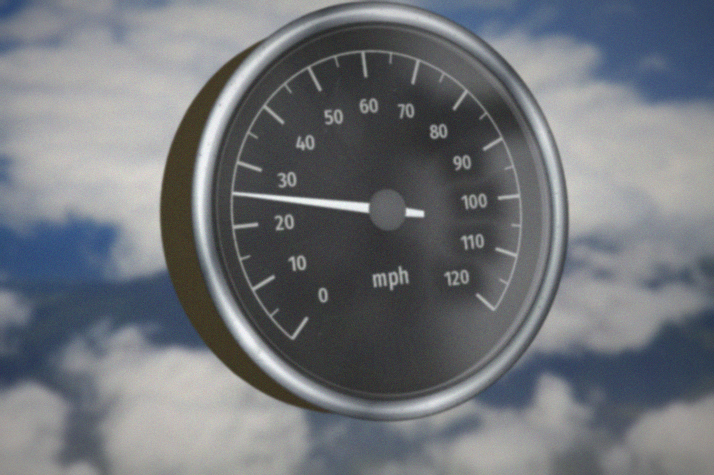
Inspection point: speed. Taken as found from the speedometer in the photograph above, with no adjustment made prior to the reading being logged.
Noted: 25 mph
